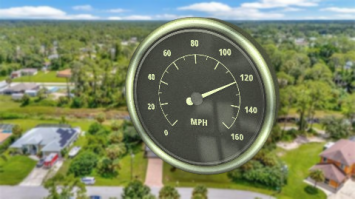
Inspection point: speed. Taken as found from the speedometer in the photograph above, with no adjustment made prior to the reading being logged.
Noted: 120 mph
